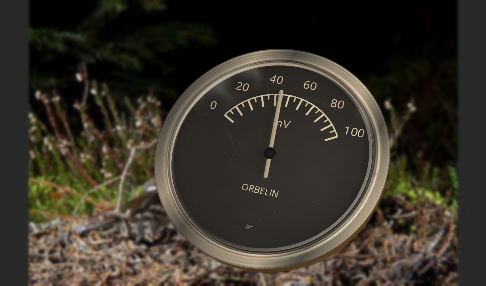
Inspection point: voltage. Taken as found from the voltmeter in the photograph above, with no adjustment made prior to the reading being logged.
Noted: 45 mV
